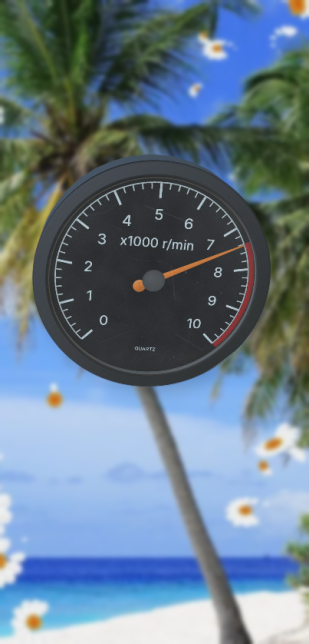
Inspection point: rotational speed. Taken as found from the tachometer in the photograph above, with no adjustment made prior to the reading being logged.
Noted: 7400 rpm
